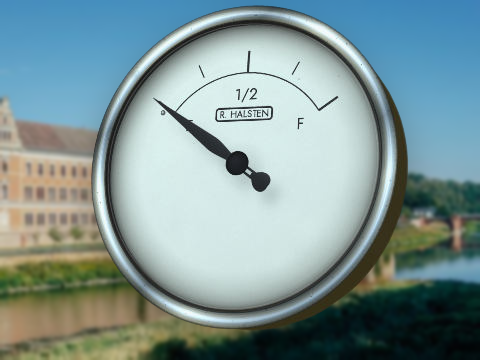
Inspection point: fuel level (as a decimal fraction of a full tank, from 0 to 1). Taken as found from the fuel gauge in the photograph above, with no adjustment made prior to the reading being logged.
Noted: 0
